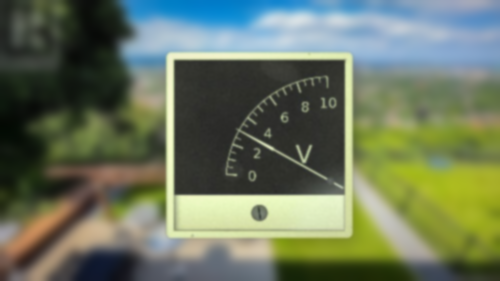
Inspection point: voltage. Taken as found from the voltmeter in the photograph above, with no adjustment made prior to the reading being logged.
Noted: 3 V
